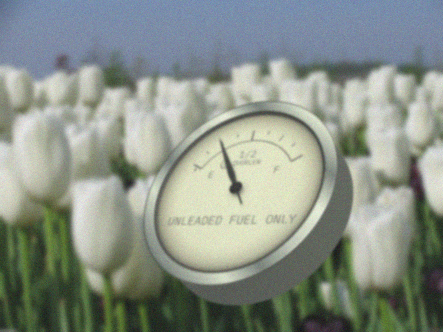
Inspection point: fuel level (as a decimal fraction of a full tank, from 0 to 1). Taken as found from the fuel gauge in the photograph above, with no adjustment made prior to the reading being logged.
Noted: 0.25
